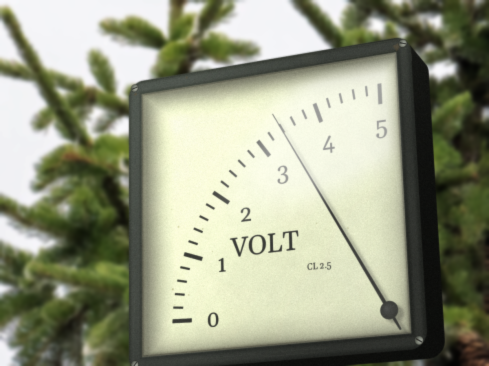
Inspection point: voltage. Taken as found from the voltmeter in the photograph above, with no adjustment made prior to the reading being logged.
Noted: 3.4 V
